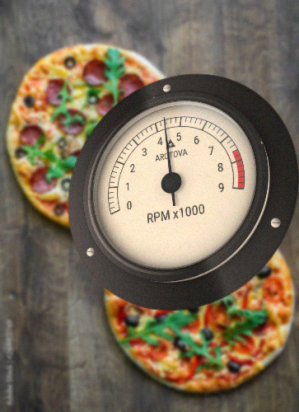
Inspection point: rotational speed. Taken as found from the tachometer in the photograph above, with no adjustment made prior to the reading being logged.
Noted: 4400 rpm
